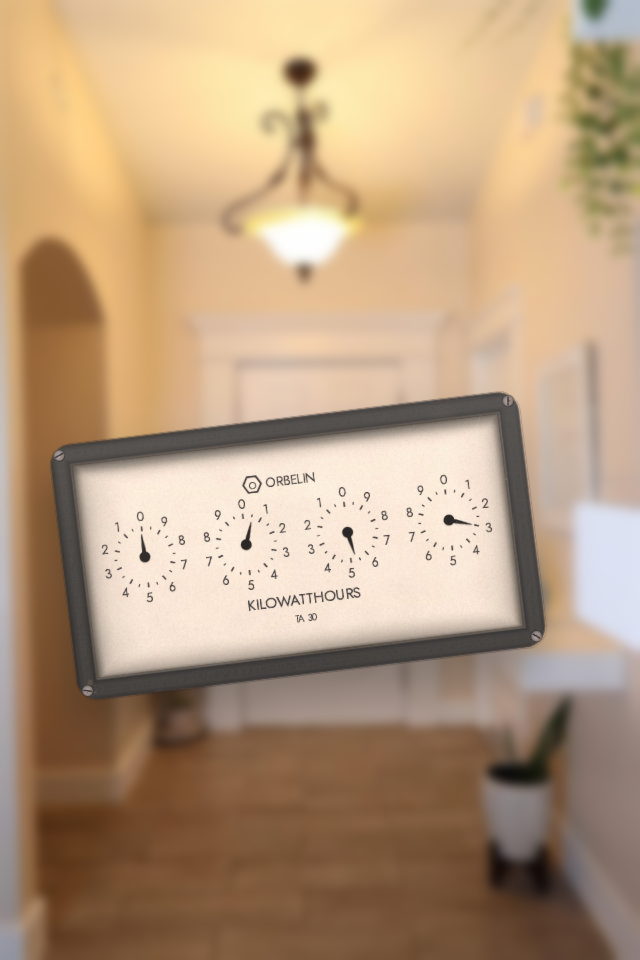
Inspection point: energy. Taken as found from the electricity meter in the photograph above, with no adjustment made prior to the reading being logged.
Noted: 53 kWh
